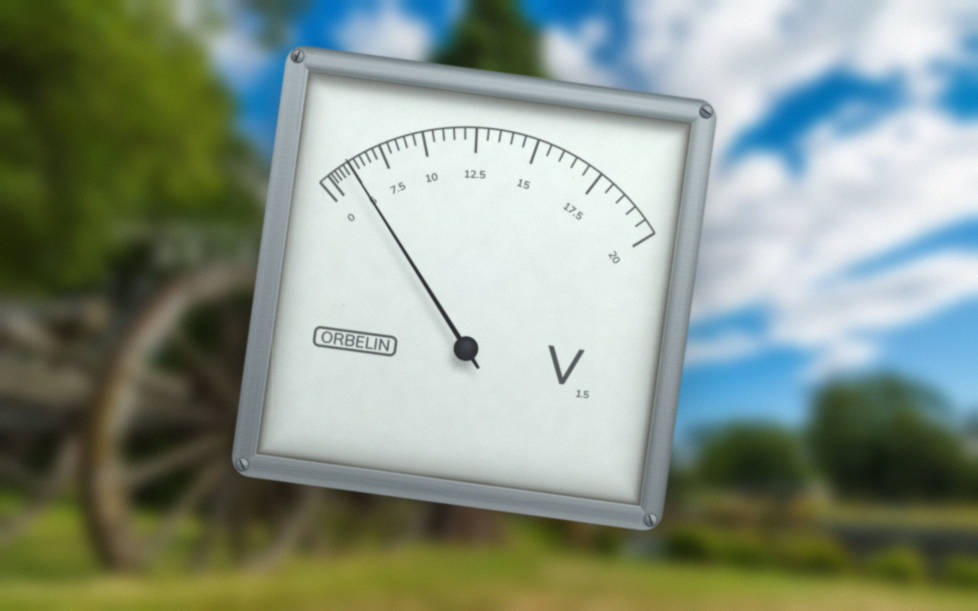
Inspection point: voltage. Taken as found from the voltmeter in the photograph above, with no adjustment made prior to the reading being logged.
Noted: 5 V
